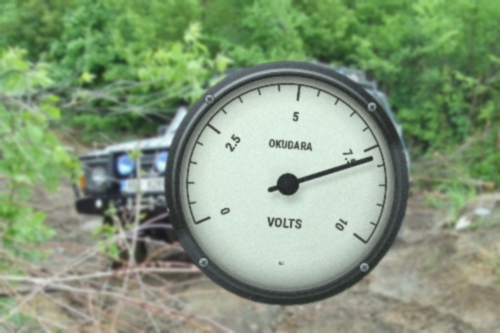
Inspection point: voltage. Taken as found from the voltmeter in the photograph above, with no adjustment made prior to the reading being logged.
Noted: 7.75 V
